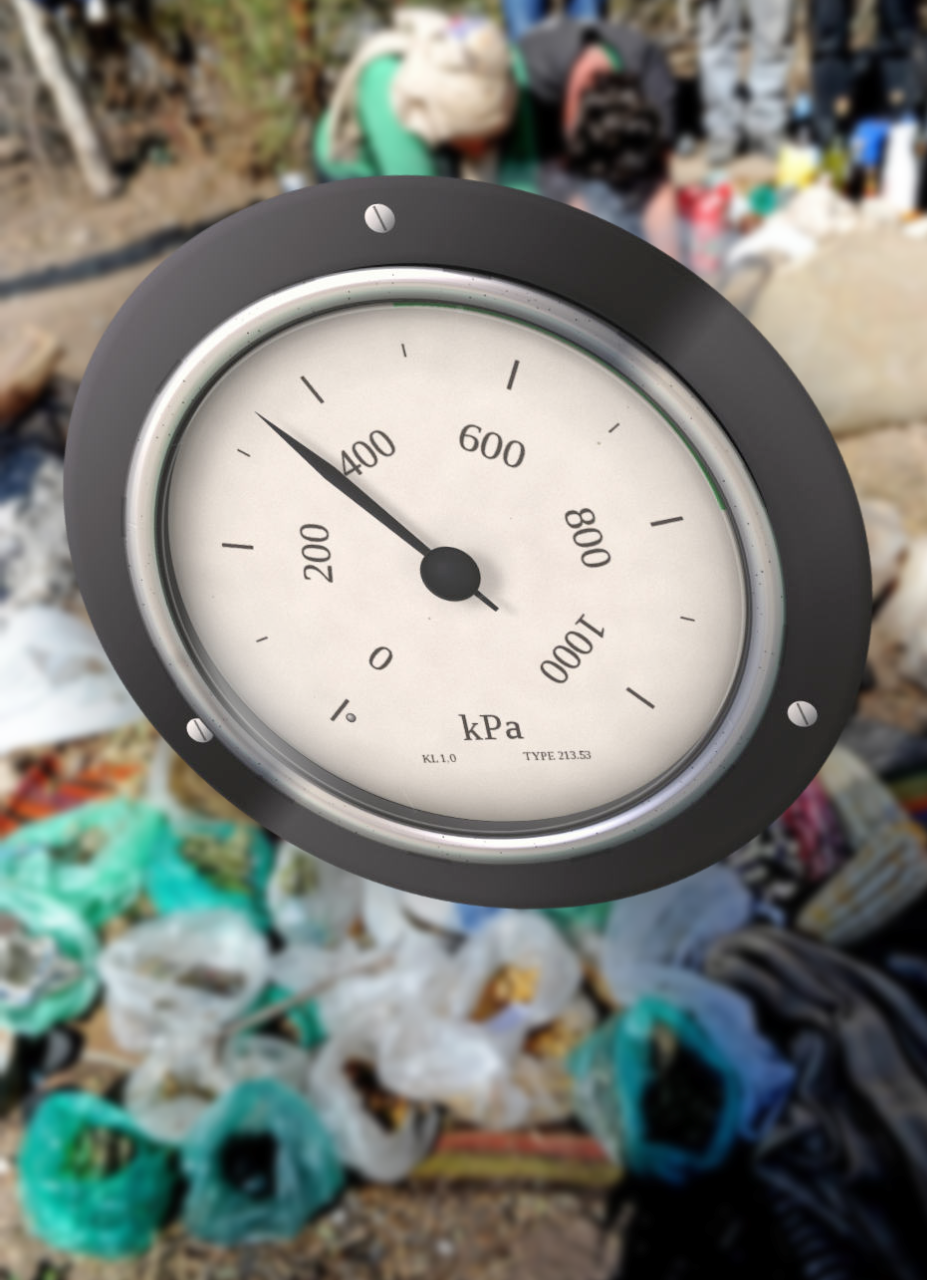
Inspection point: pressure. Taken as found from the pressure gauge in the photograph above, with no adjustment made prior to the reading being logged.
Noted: 350 kPa
